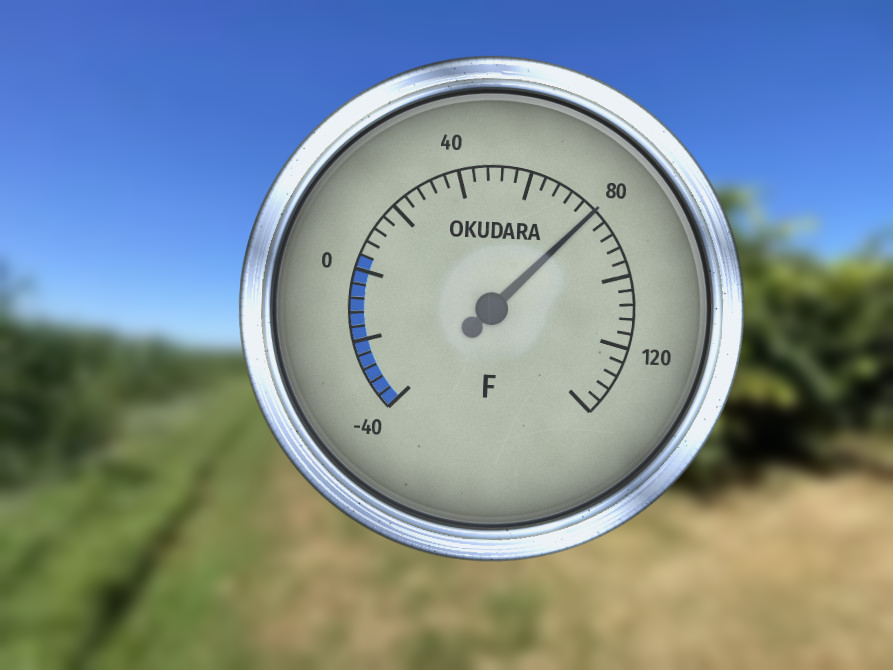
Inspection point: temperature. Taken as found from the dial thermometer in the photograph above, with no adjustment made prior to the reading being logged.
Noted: 80 °F
